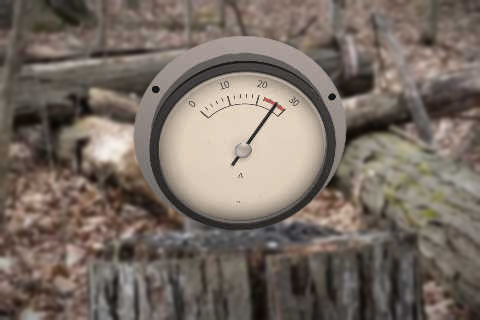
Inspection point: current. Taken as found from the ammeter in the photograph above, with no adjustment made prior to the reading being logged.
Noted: 26 A
